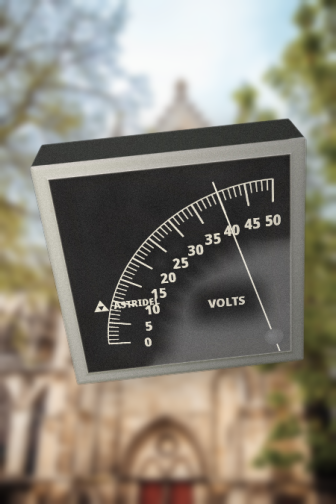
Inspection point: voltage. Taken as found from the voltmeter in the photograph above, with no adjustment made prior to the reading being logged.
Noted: 40 V
